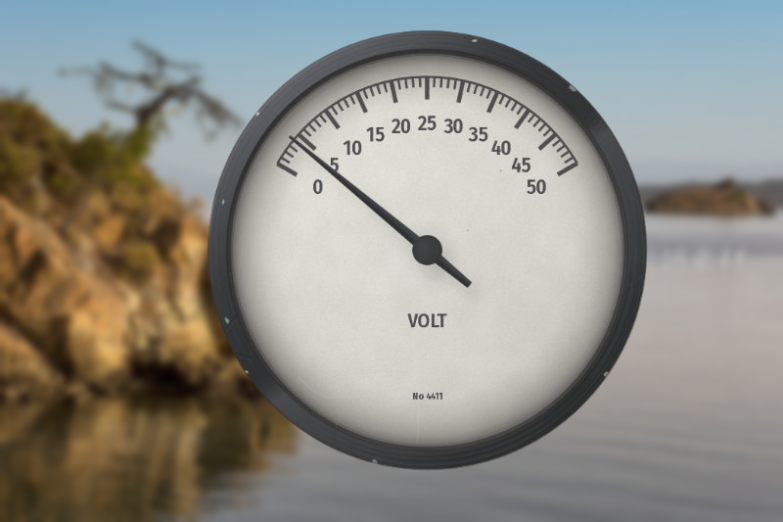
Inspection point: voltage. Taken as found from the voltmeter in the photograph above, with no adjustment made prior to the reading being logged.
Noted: 4 V
